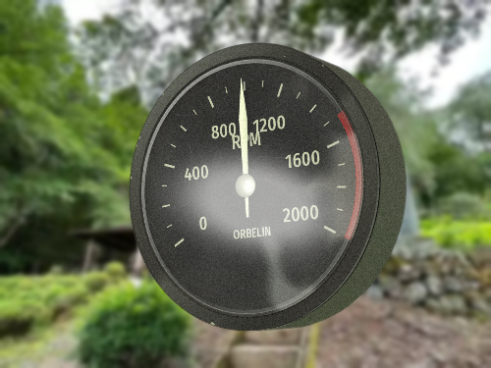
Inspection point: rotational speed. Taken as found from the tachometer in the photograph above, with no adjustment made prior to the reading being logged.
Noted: 1000 rpm
